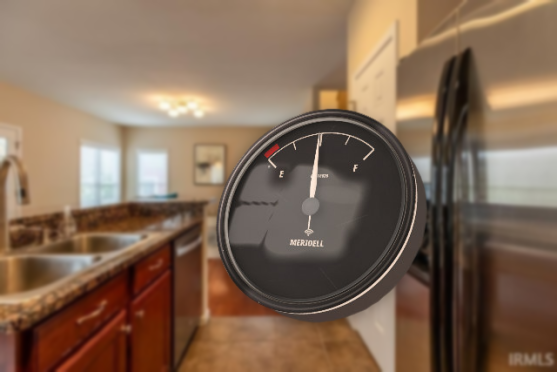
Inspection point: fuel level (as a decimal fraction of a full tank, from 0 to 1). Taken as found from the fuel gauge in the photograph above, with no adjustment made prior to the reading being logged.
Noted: 0.5
